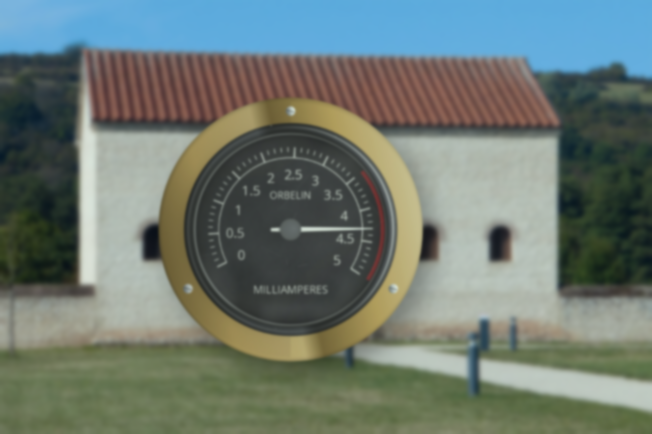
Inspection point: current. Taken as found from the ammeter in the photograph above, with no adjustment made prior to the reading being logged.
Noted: 4.3 mA
